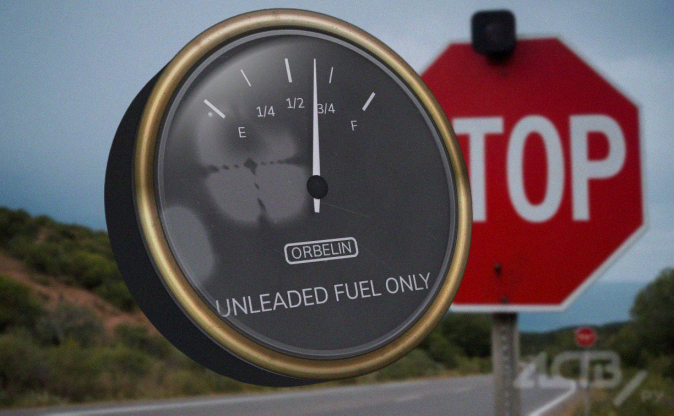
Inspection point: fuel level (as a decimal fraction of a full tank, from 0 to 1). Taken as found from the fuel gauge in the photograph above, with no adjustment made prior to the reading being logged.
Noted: 0.625
